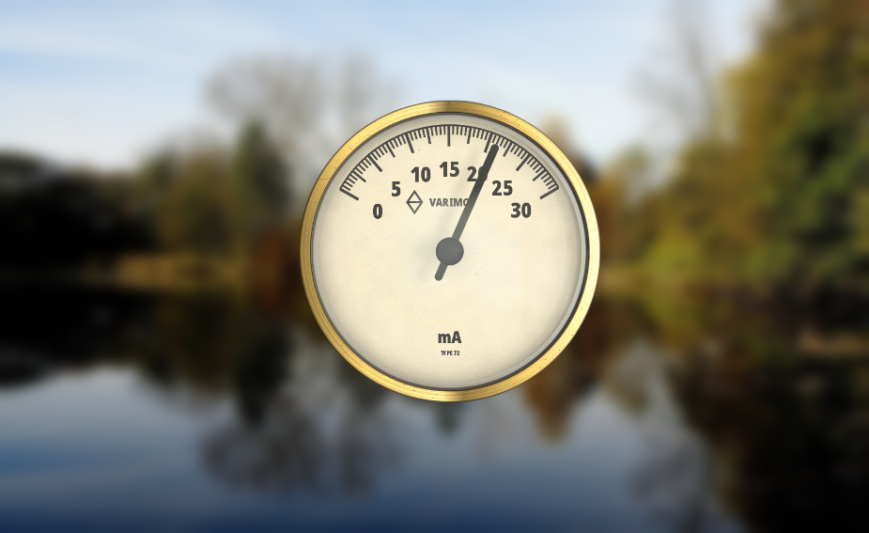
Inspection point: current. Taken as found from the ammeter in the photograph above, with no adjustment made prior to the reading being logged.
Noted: 21 mA
